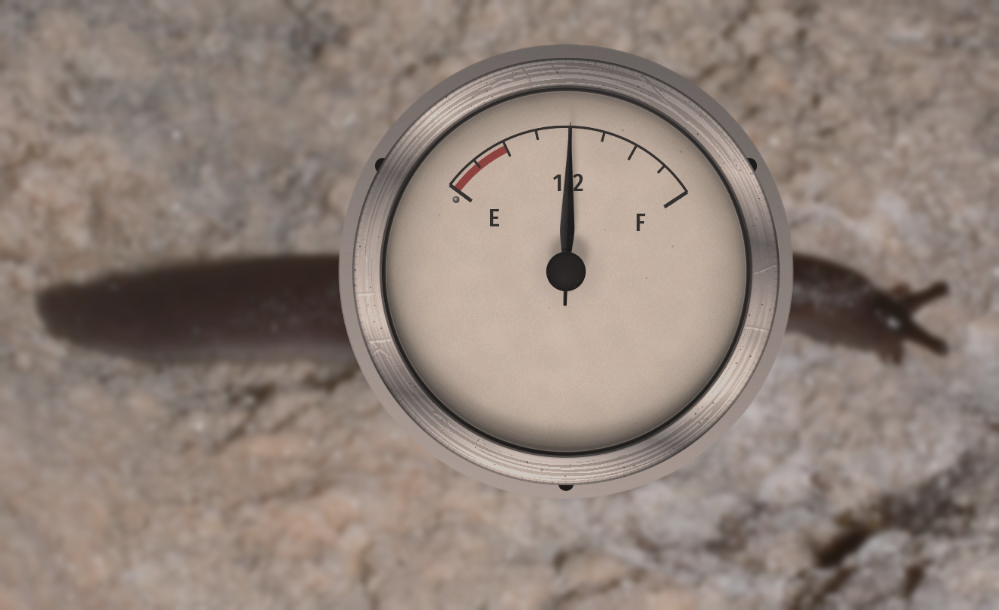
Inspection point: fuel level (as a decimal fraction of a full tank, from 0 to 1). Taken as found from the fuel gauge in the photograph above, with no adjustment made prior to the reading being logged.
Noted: 0.5
